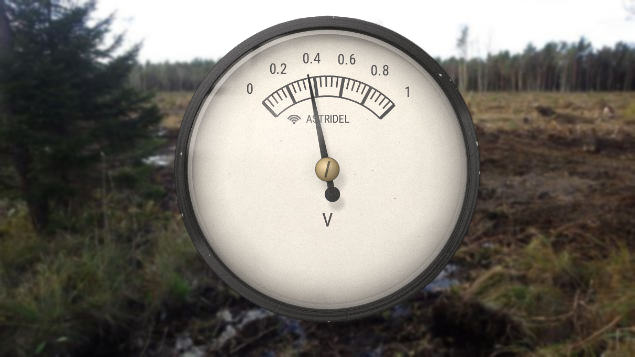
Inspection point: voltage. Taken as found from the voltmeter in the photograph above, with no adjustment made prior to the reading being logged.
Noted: 0.36 V
